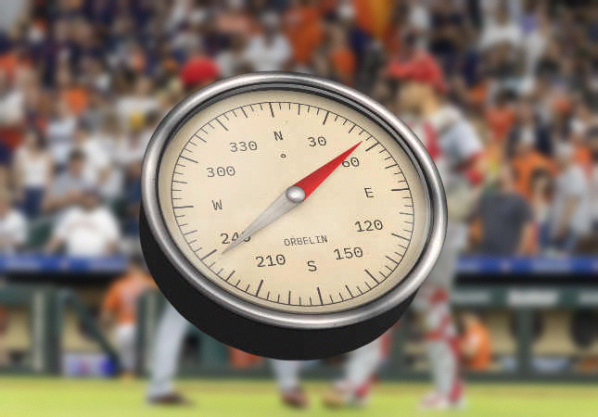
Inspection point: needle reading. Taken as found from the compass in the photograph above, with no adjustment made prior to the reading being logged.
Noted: 55 °
